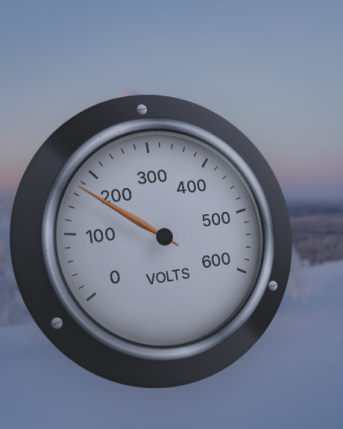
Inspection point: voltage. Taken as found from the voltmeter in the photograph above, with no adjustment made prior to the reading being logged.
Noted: 170 V
